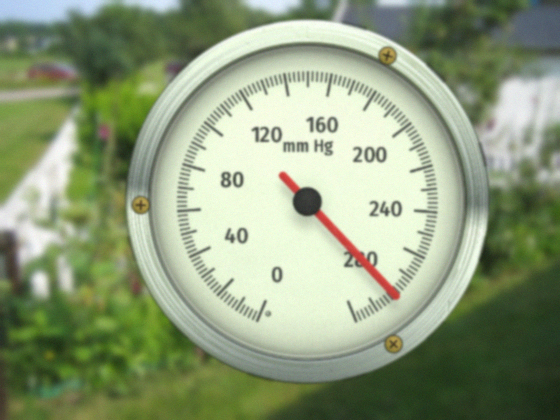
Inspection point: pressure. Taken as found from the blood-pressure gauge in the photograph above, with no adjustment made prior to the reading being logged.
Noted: 280 mmHg
